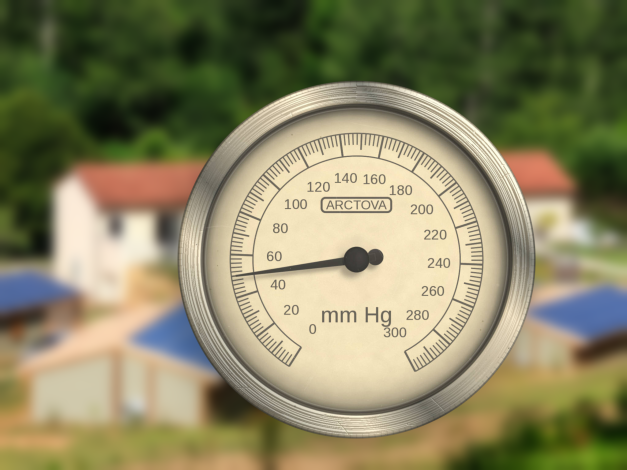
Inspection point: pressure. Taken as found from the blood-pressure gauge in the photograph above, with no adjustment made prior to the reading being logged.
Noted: 50 mmHg
